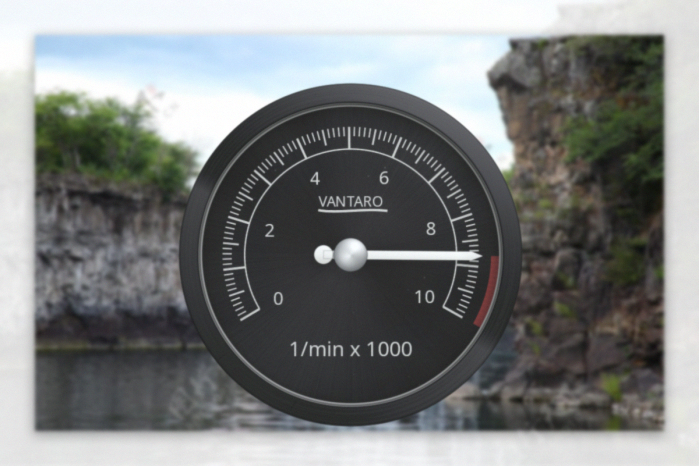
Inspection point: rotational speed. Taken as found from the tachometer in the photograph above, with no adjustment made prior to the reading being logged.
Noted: 8800 rpm
